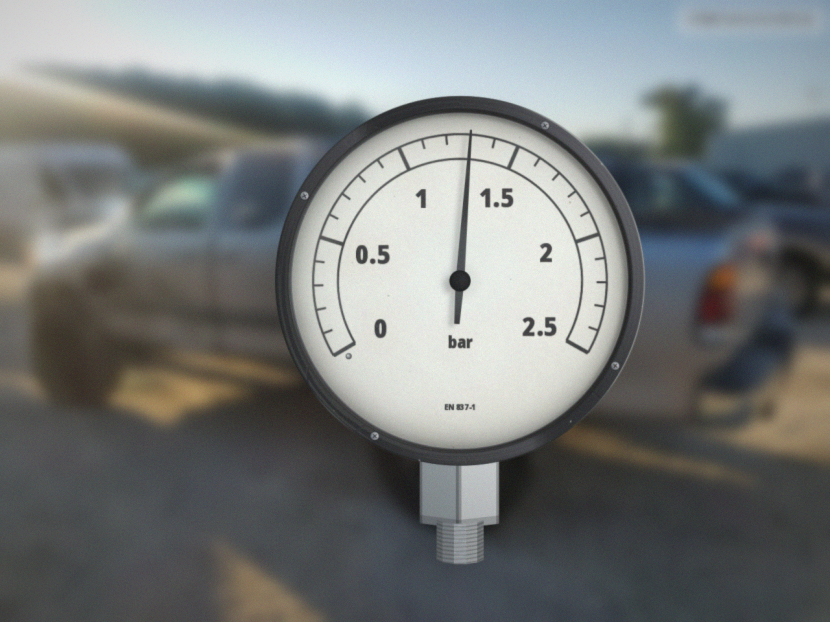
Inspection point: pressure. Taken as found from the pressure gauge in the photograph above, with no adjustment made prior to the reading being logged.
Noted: 1.3 bar
